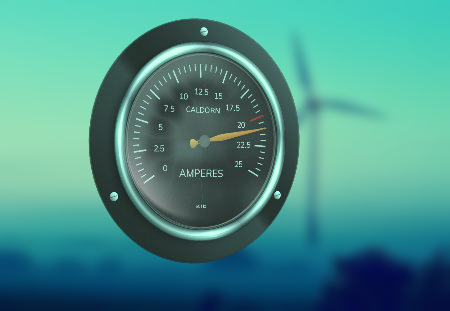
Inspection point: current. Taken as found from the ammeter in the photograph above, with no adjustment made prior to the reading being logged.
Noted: 21 A
